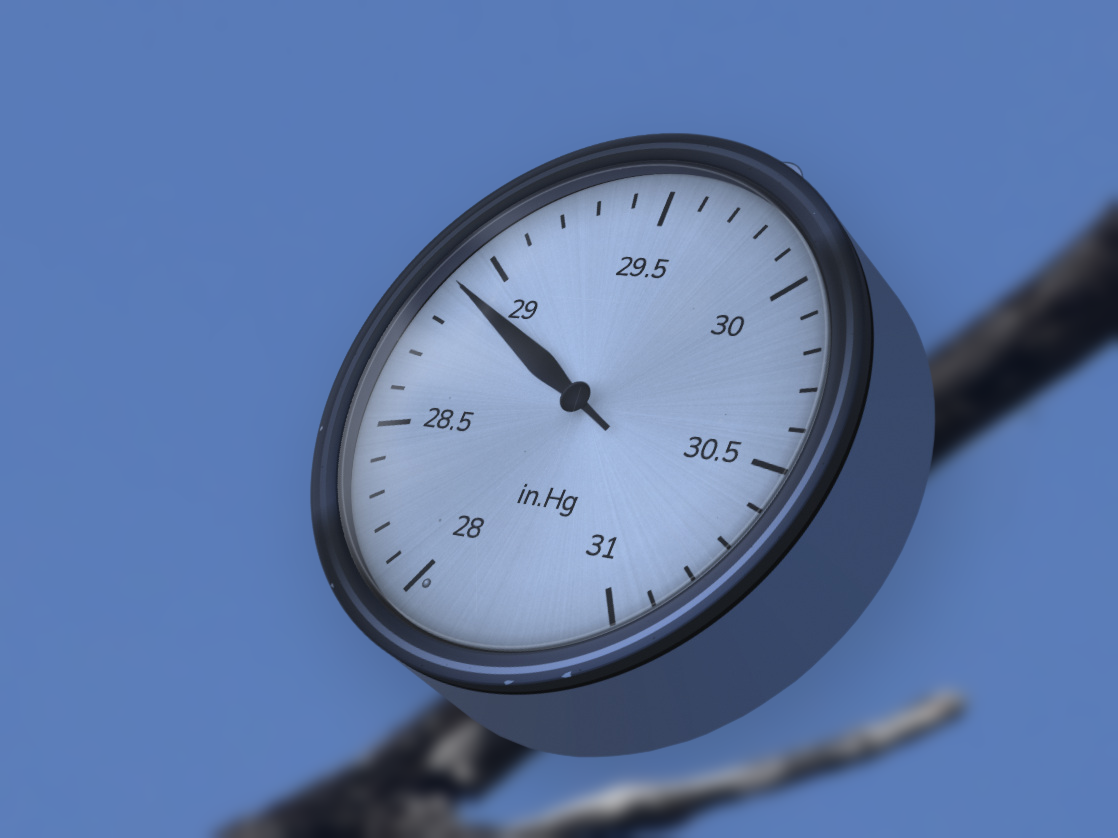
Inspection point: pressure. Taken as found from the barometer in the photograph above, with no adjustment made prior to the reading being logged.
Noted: 28.9 inHg
